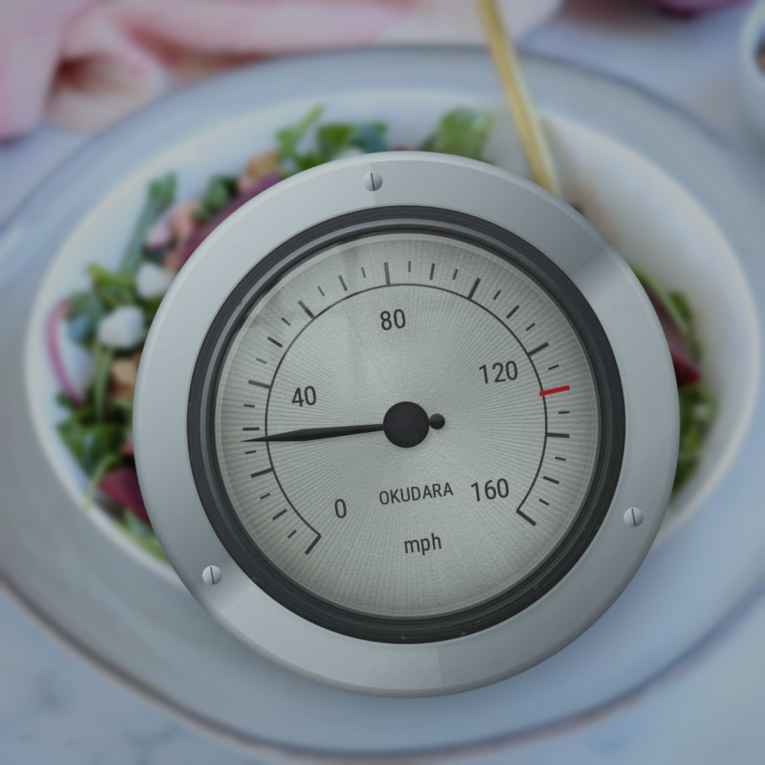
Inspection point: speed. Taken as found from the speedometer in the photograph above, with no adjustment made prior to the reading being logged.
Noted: 27.5 mph
